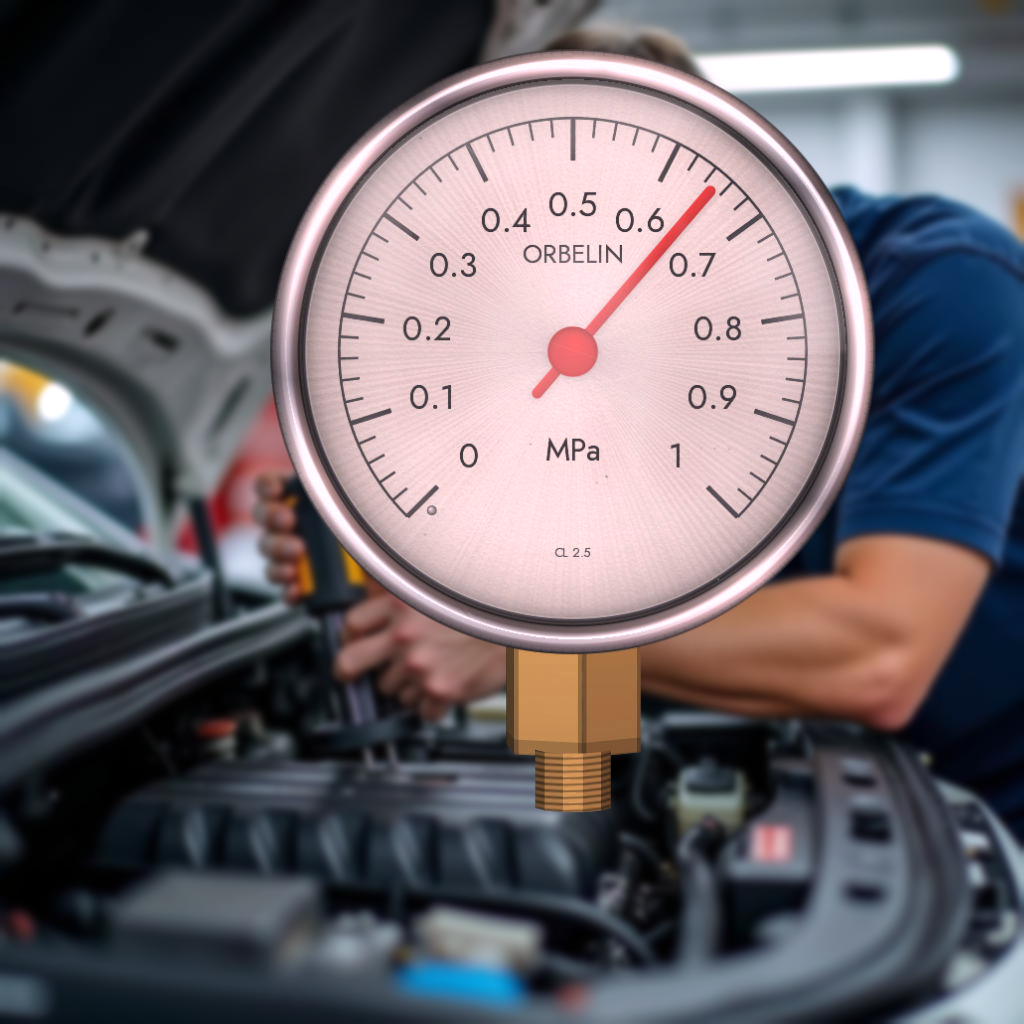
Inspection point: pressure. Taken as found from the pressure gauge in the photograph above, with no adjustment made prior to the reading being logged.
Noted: 0.65 MPa
